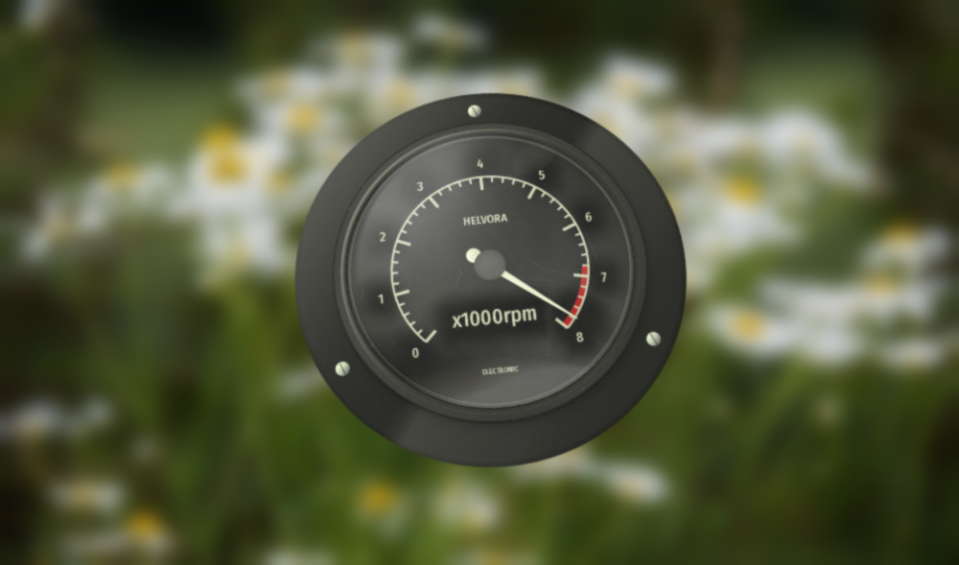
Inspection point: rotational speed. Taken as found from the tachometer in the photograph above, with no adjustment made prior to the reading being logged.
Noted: 7800 rpm
